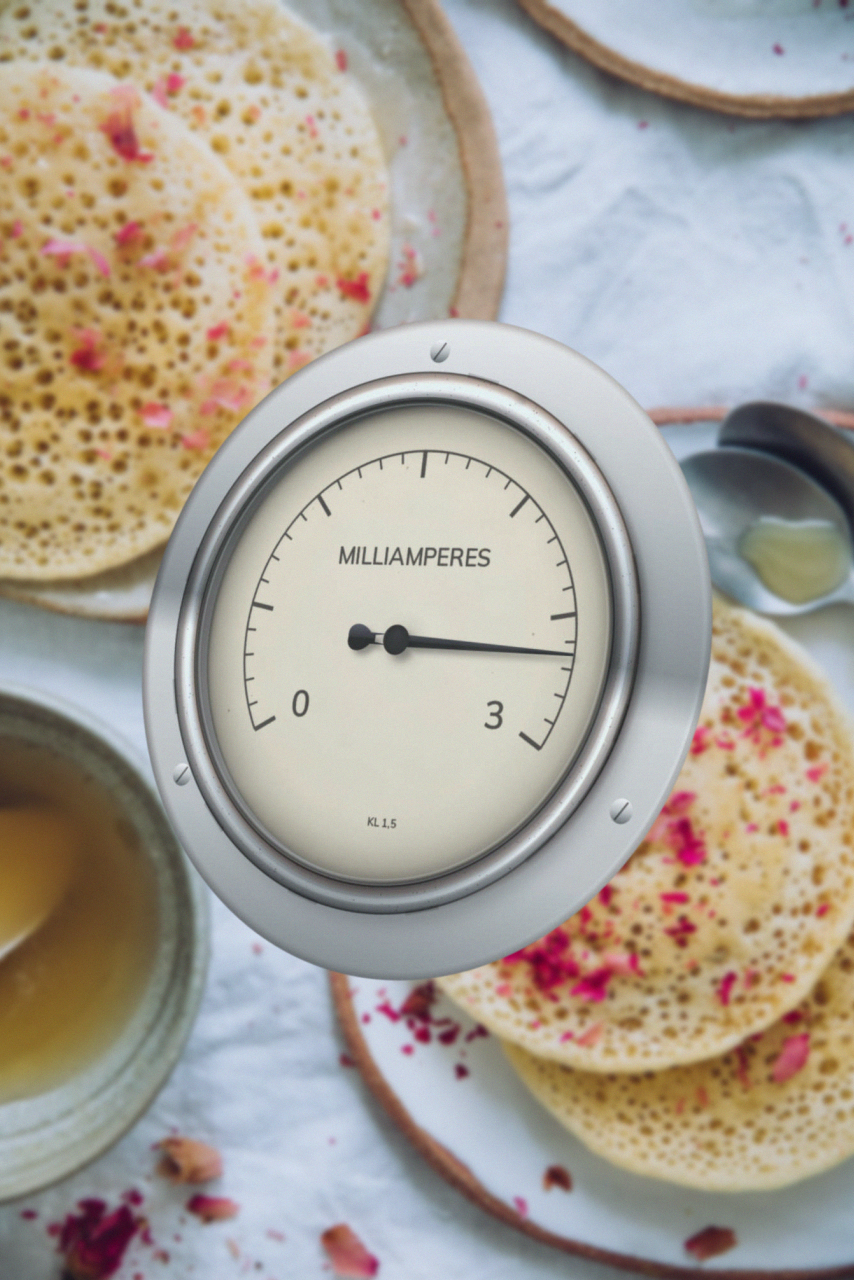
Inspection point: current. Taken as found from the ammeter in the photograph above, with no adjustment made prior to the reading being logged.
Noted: 2.65 mA
